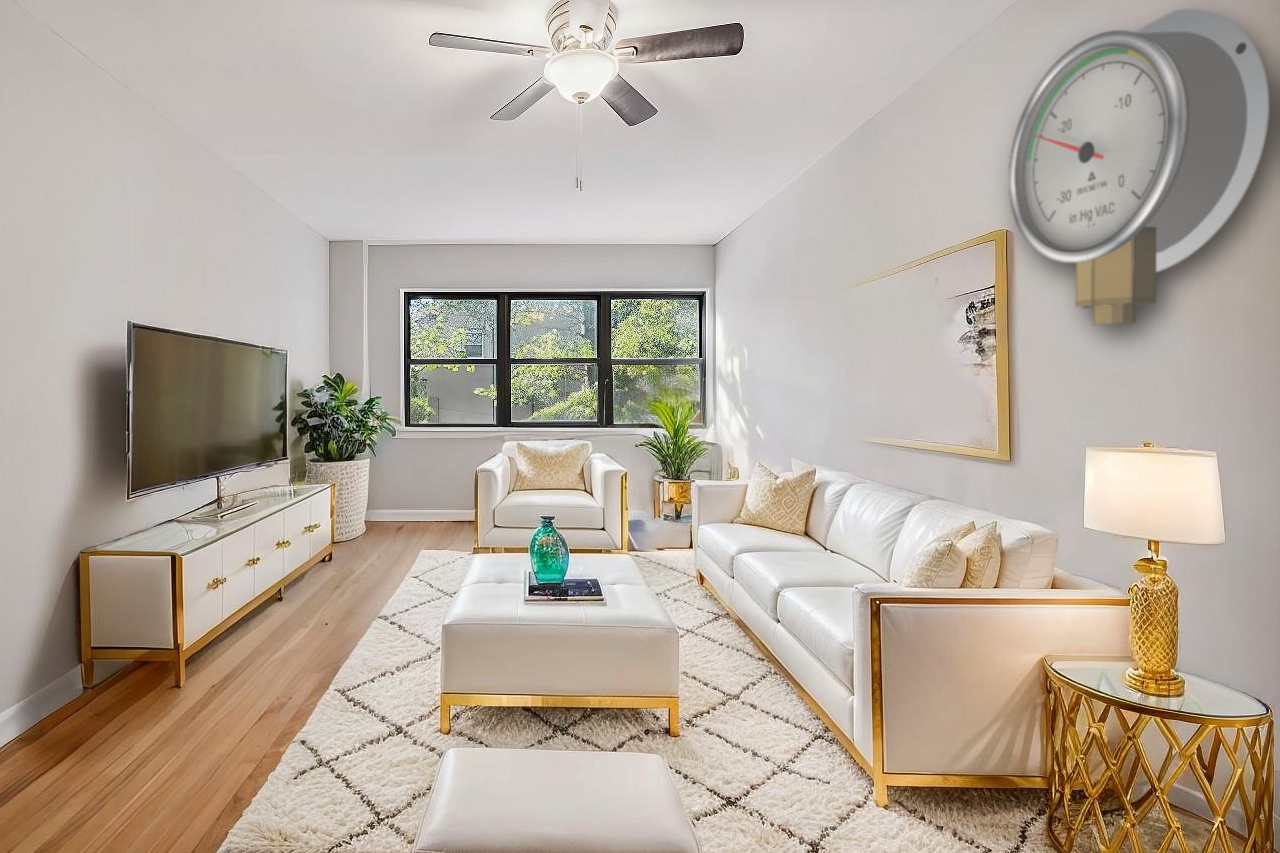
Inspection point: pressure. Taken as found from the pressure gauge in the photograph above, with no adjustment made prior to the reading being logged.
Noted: -22 inHg
